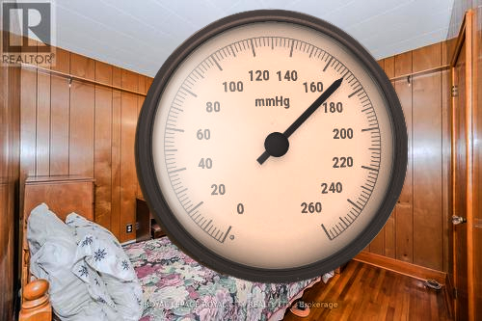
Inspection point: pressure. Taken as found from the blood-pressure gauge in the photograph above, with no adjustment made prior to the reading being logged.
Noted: 170 mmHg
